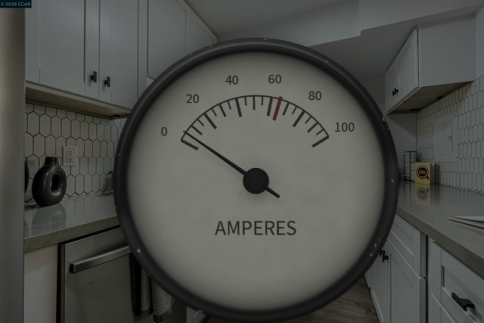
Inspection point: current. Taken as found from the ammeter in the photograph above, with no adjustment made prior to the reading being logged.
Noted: 5 A
